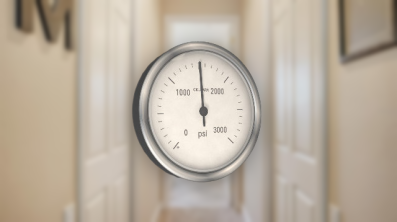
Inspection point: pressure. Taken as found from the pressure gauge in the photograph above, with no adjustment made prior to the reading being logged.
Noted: 1500 psi
